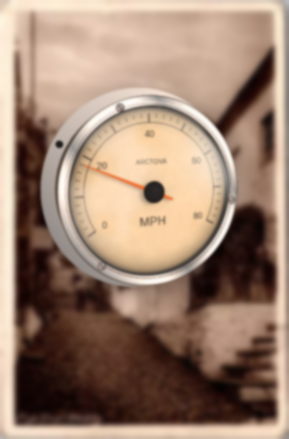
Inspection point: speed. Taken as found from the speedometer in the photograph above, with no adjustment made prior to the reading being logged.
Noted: 18 mph
